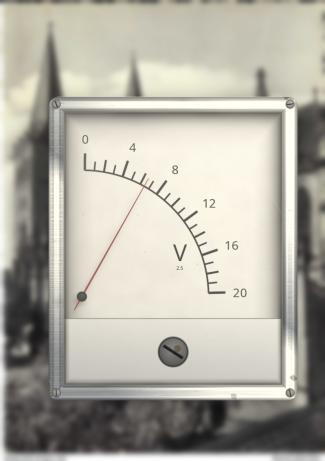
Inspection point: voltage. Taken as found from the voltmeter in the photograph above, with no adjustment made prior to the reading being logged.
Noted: 6.5 V
